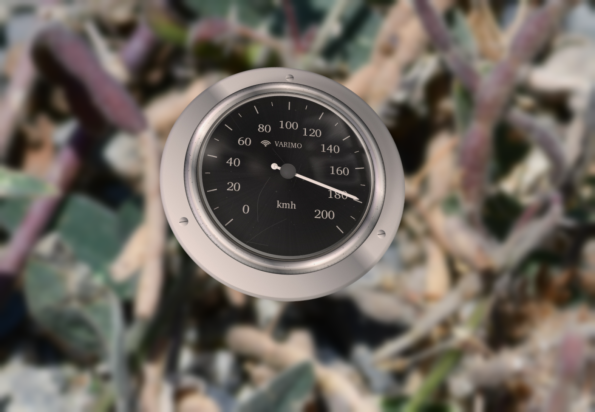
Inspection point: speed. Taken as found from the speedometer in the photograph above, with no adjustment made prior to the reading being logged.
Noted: 180 km/h
